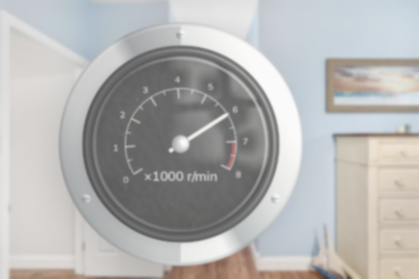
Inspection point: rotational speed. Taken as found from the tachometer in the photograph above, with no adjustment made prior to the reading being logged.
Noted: 6000 rpm
